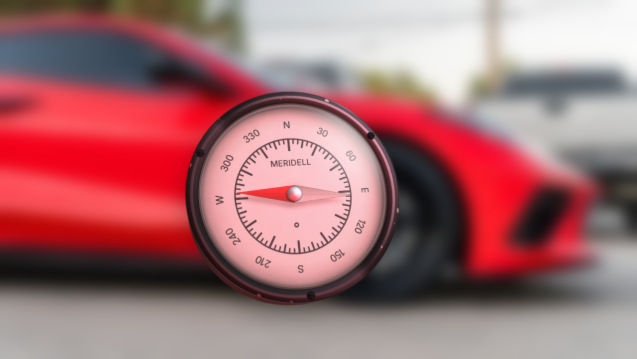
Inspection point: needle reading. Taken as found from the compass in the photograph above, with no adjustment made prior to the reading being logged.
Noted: 275 °
